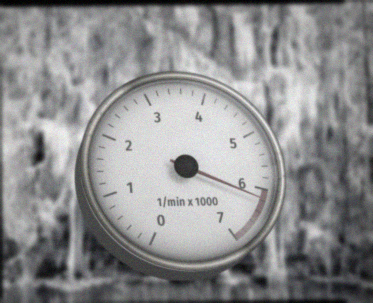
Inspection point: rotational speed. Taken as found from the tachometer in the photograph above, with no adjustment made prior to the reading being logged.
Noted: 6200 rpm
